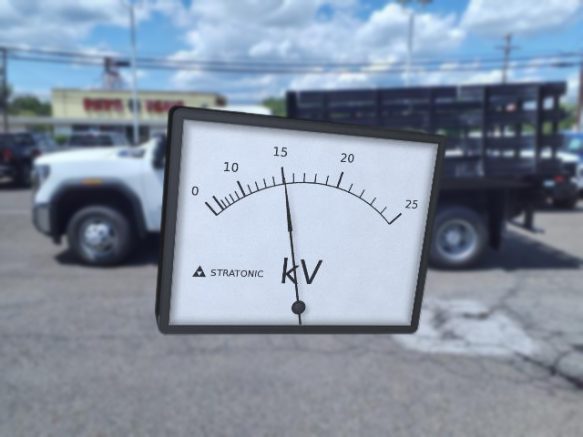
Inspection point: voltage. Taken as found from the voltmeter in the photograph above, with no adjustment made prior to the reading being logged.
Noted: 15 kV
